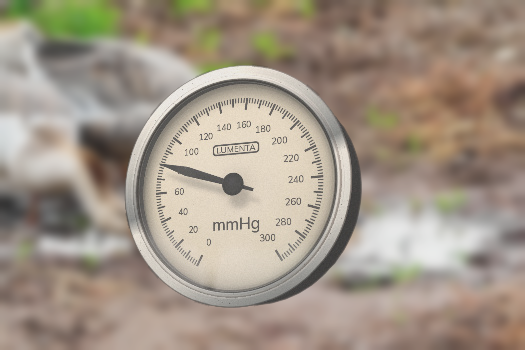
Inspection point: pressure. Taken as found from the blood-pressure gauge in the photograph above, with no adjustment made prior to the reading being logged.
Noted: 80 mmHg
